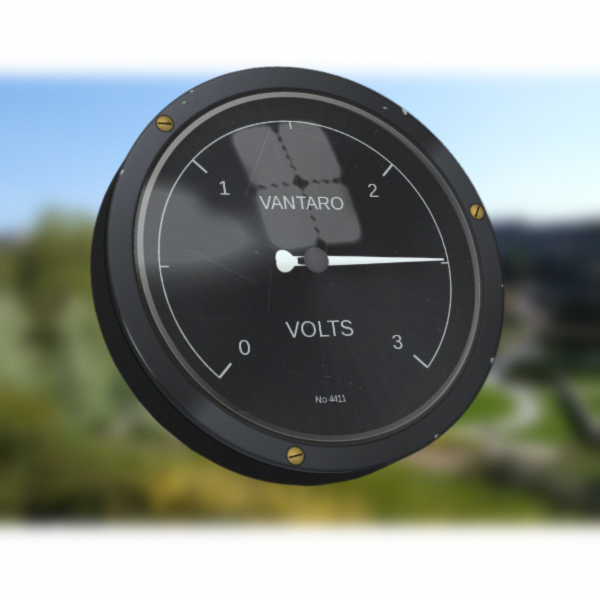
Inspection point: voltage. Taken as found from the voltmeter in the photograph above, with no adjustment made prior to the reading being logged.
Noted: 2.5 V
